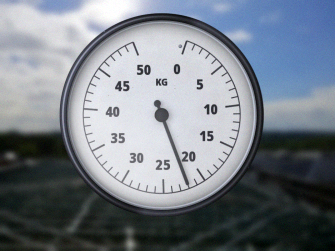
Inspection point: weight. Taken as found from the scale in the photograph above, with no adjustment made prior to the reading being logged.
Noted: 22 kg
